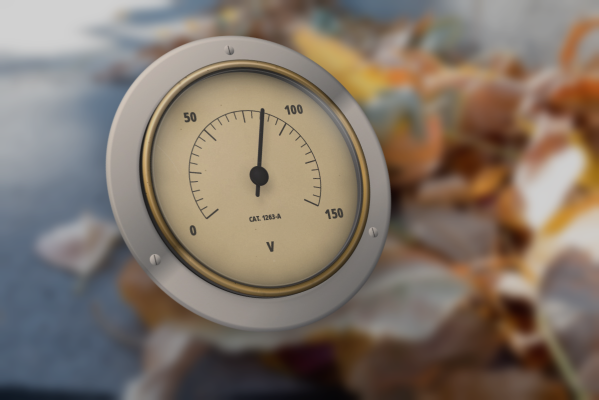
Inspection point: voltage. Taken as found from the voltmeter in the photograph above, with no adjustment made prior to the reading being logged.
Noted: 85 V
